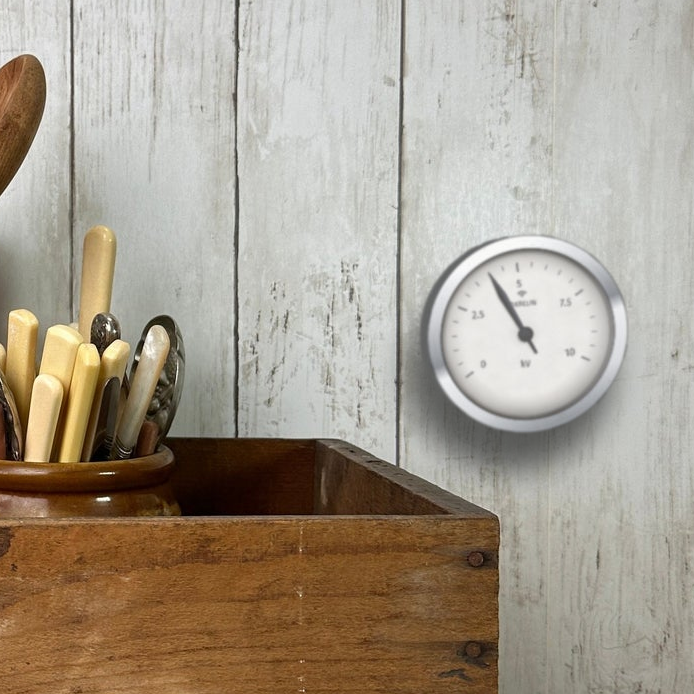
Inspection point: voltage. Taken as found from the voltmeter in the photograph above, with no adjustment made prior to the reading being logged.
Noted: 4 kV
